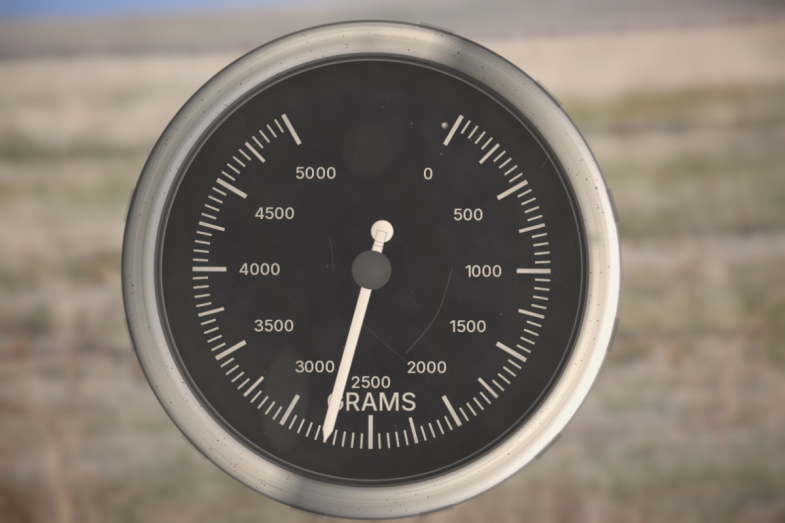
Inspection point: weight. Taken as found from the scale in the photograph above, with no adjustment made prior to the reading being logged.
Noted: 2750 g
